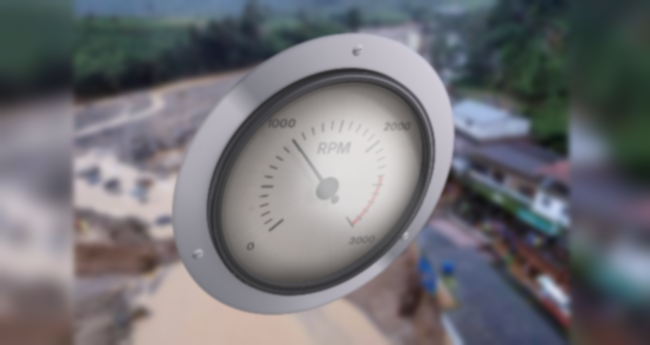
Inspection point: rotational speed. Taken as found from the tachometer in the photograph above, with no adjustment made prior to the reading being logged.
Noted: 1000 rpm
